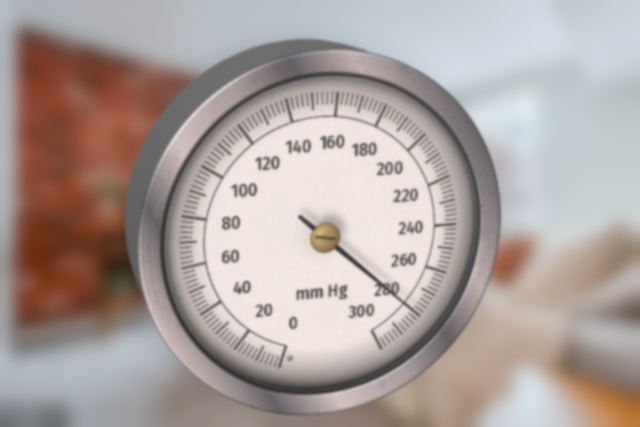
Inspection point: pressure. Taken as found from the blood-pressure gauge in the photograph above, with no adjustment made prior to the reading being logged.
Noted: 280 mmHg
